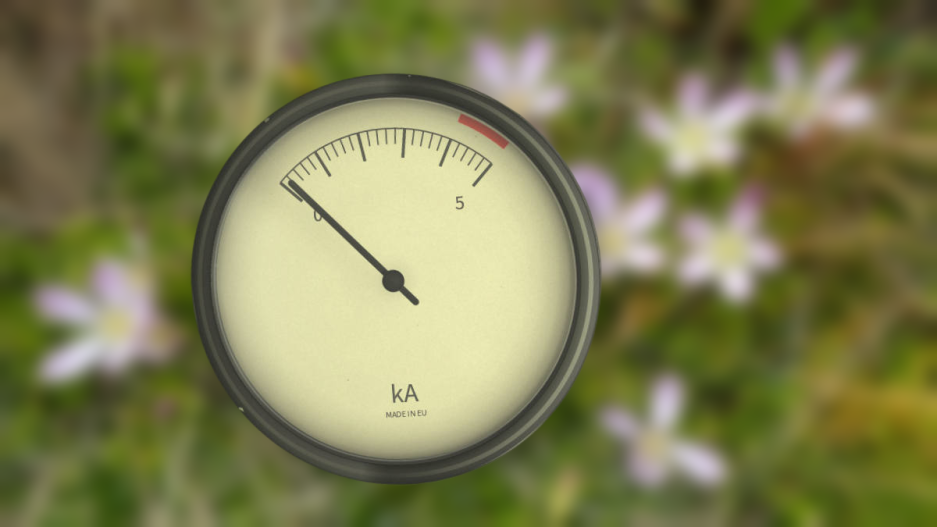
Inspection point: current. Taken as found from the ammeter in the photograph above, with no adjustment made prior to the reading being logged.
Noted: 0.2 kA
